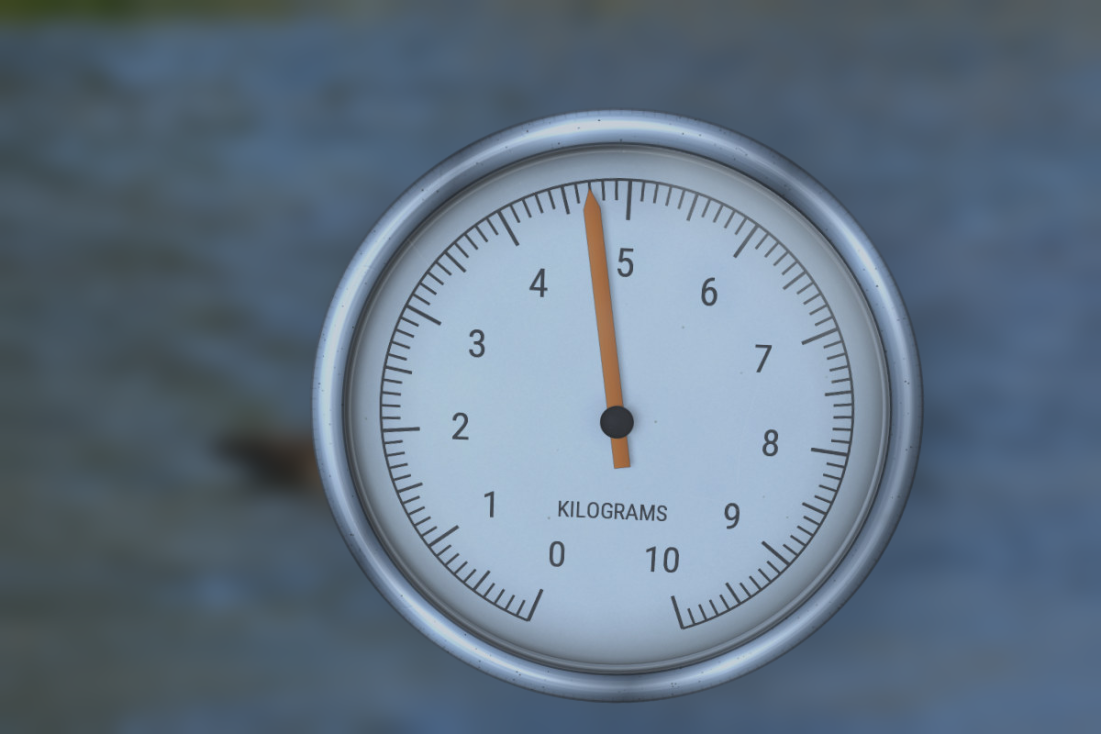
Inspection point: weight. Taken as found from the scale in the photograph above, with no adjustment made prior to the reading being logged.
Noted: 4.7 kg
